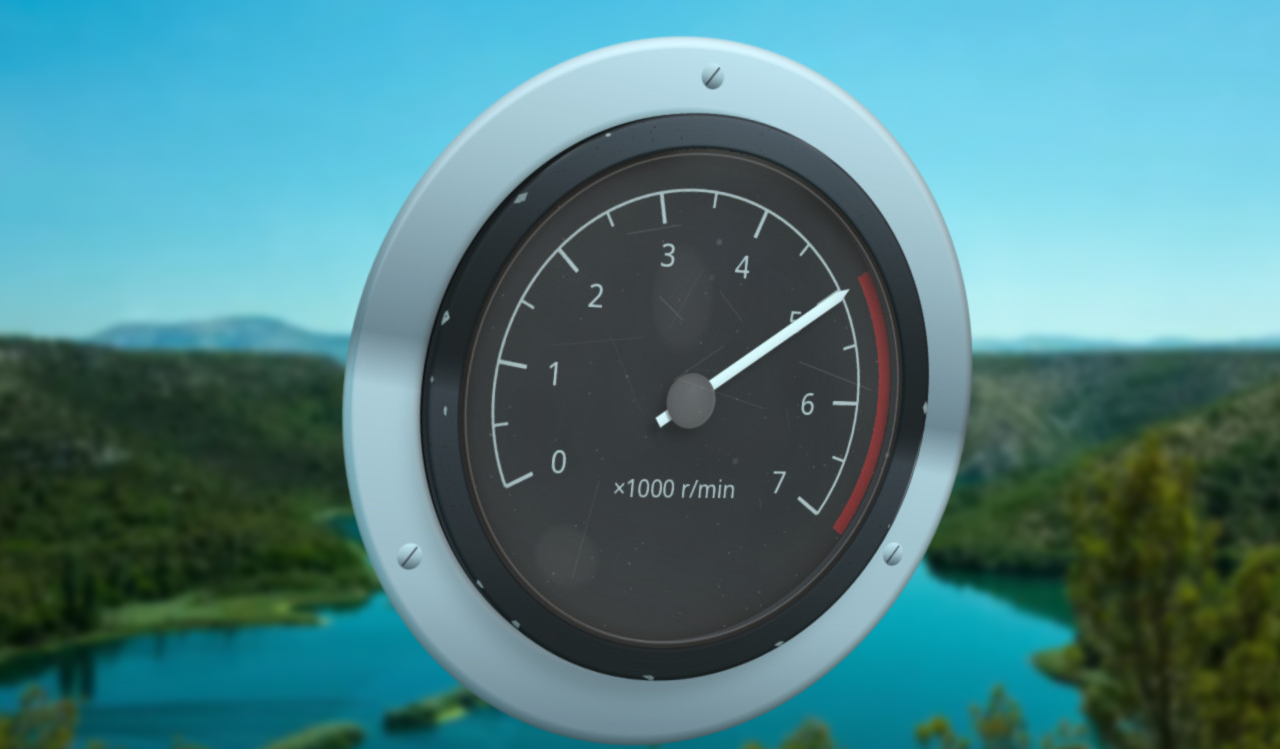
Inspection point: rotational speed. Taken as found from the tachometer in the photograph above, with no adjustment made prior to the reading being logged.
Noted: 5000 rpm
